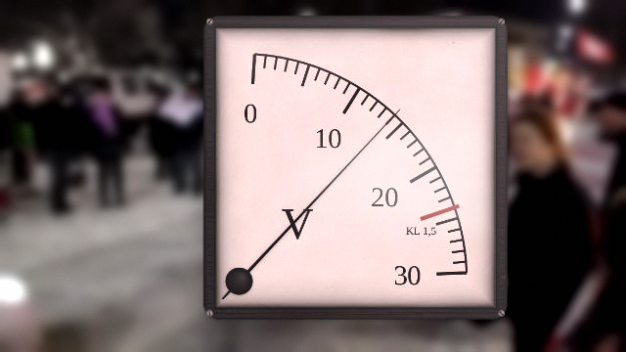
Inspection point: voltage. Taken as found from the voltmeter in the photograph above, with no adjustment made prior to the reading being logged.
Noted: 14 V
